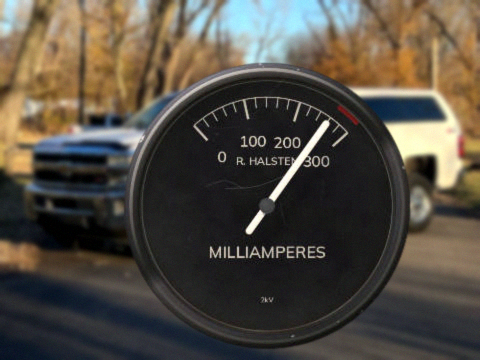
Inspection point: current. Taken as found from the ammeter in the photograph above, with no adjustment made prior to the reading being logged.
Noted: 260 mA
